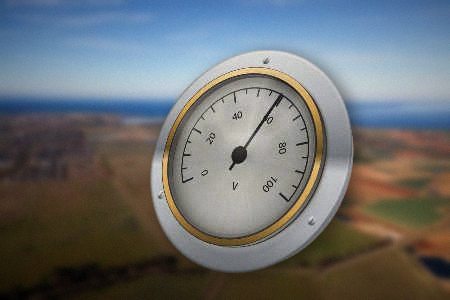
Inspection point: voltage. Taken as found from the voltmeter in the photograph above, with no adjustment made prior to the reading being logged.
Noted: 60 V
